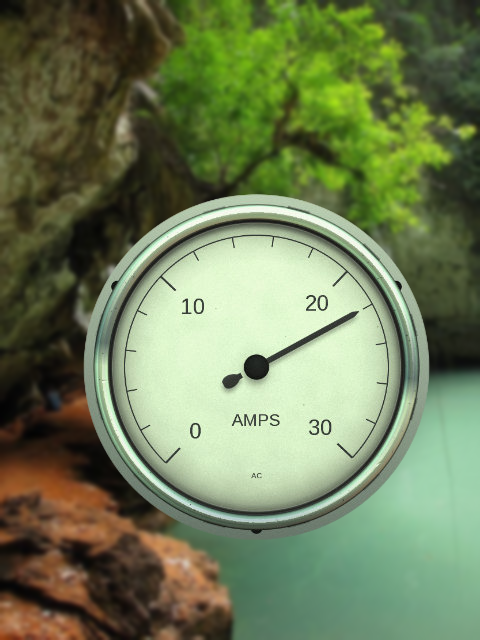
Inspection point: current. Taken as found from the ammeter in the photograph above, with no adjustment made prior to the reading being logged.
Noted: 22 A
